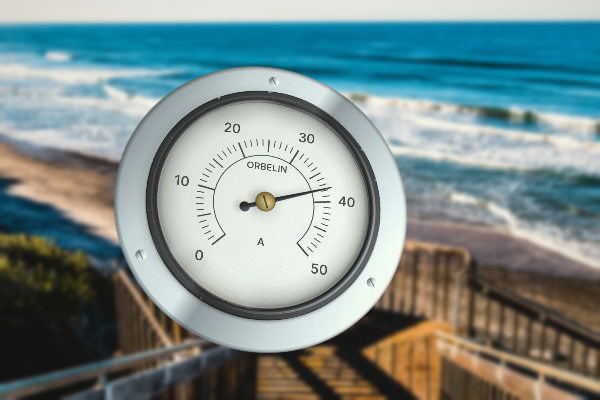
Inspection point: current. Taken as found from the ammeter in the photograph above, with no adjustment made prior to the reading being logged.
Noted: 38 A
